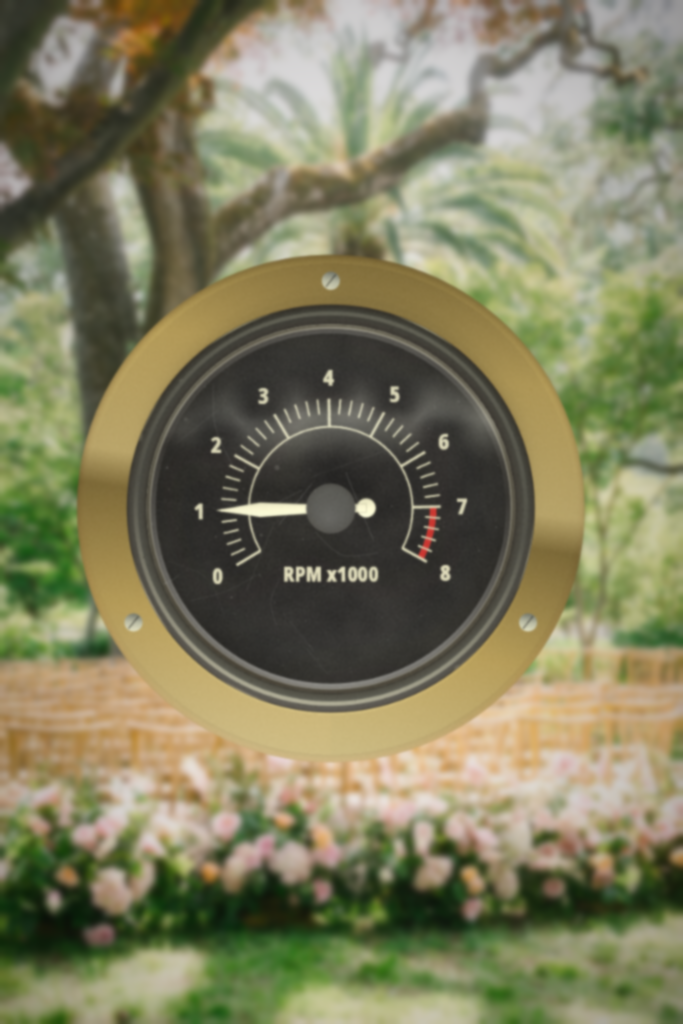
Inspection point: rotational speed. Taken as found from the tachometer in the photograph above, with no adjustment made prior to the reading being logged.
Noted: 1000 rpm
